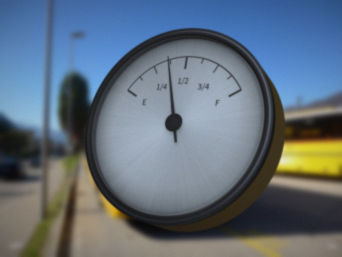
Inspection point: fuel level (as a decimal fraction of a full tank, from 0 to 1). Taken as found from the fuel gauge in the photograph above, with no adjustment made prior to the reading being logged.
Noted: 0.375
